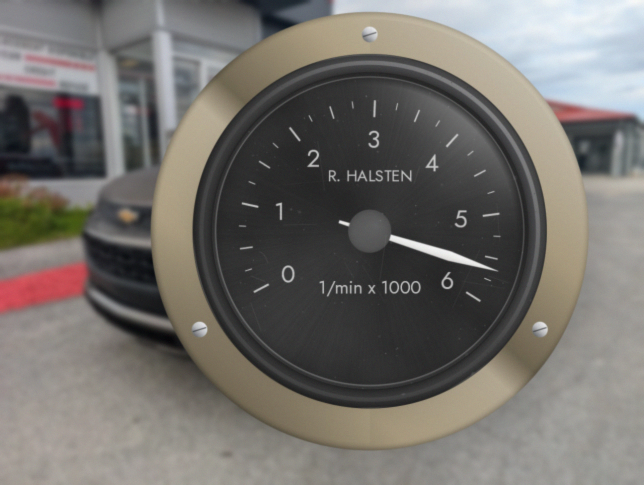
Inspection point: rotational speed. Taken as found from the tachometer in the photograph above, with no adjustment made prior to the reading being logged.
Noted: 5625 rpm
